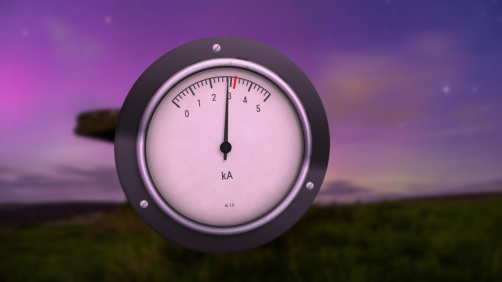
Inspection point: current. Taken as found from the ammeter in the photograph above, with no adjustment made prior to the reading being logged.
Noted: 2.8 kA
